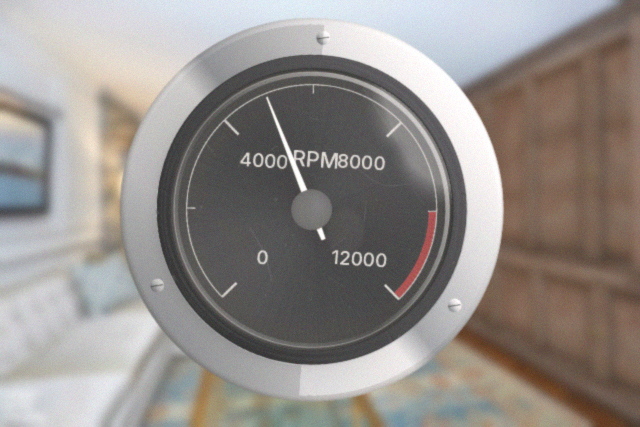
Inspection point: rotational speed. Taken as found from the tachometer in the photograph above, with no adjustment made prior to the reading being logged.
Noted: 5000 rpm
